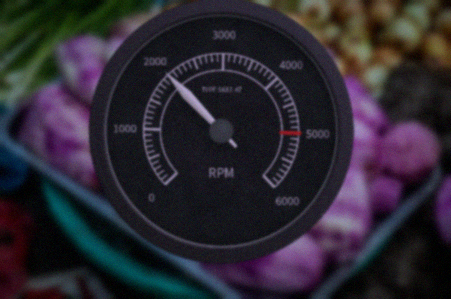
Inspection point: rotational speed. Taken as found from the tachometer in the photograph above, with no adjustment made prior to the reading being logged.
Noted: 2000 rpm
